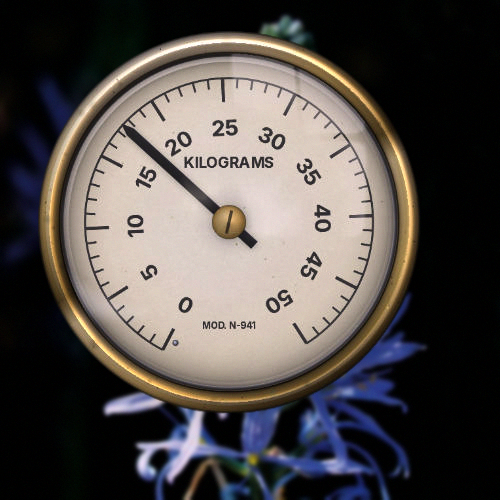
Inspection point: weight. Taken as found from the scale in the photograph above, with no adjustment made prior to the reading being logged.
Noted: 17.5 kg
